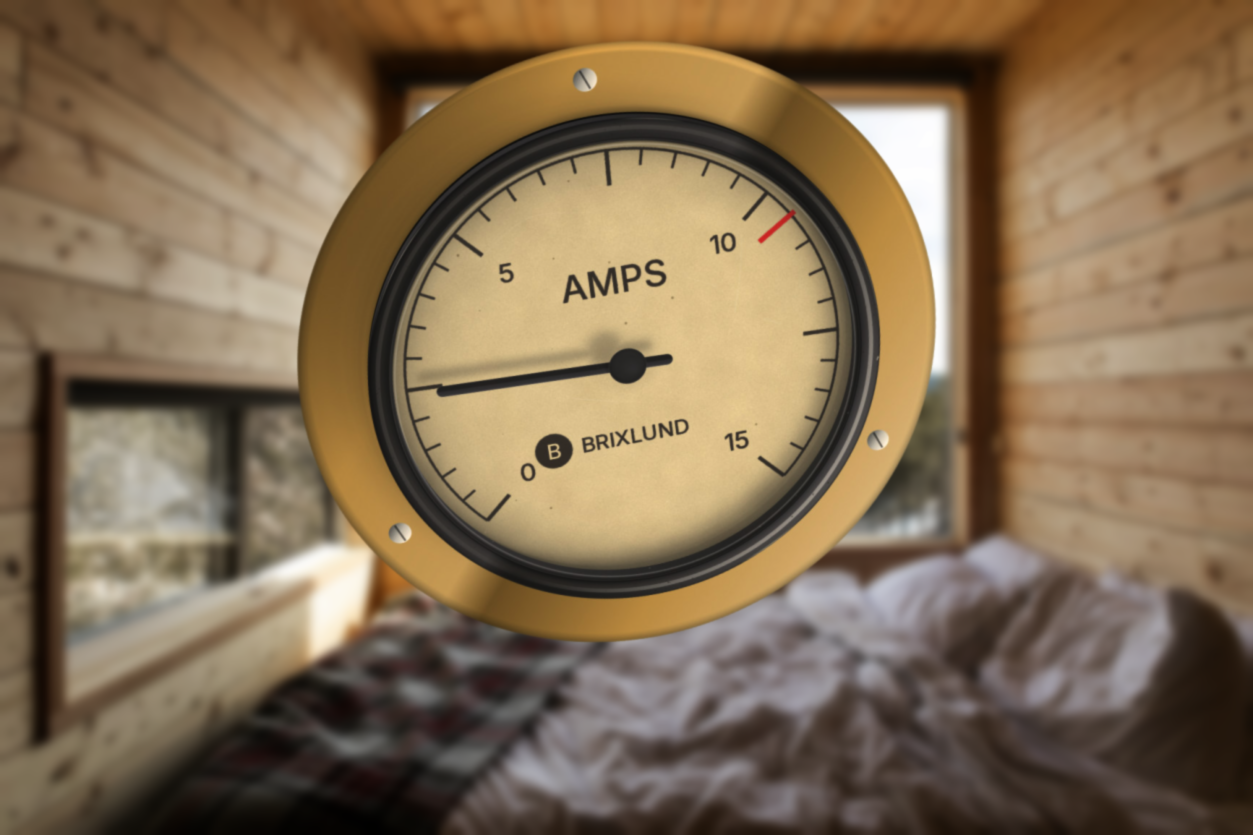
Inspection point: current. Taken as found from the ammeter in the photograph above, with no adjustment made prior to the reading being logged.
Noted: 2.5 A
